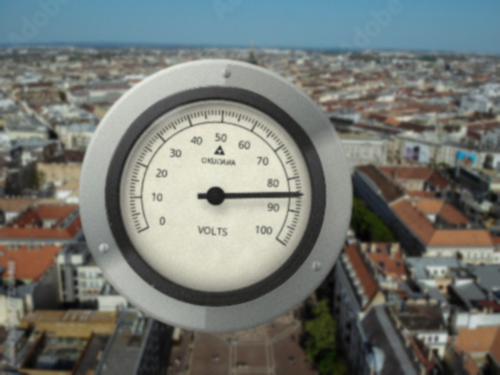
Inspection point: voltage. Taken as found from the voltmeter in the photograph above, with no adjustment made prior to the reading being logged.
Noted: 85 V
